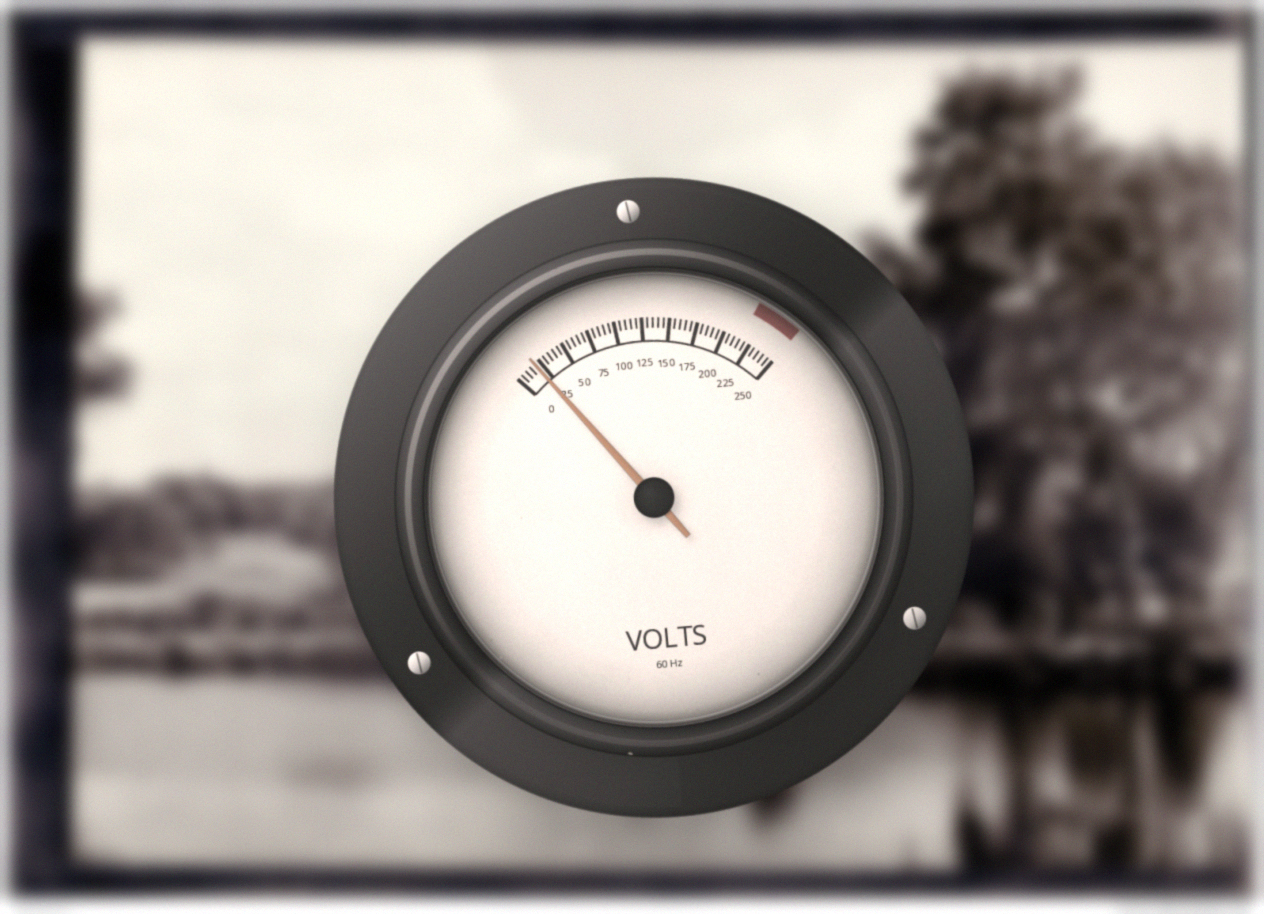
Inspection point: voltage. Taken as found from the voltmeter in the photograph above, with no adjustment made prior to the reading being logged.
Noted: 20 V
